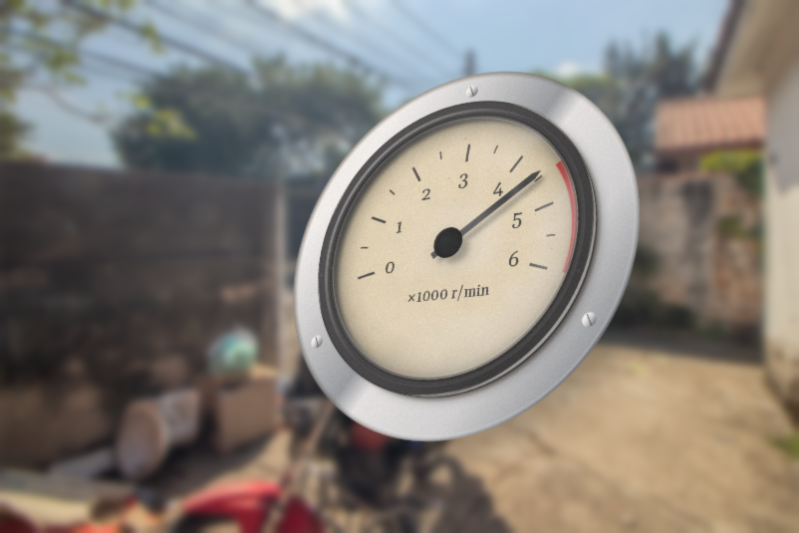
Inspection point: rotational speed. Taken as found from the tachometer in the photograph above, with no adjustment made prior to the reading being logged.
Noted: 4500 rpm
